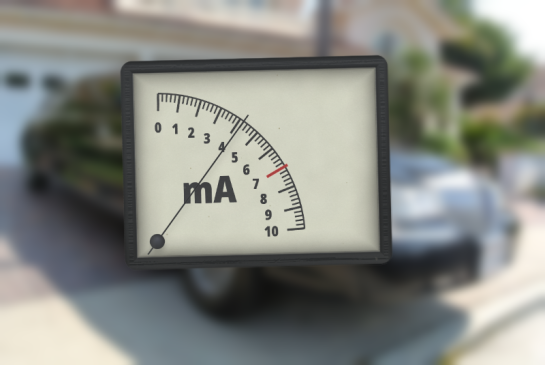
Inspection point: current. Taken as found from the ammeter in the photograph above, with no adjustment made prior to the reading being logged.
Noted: 4.2 mA
